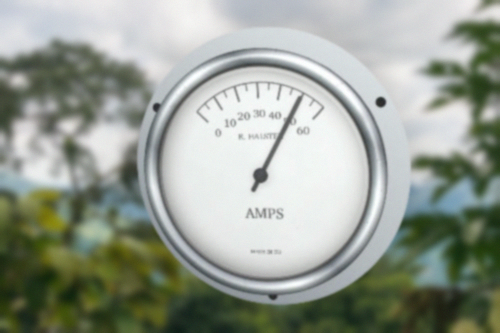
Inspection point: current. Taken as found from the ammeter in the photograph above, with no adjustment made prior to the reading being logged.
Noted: 50 A
